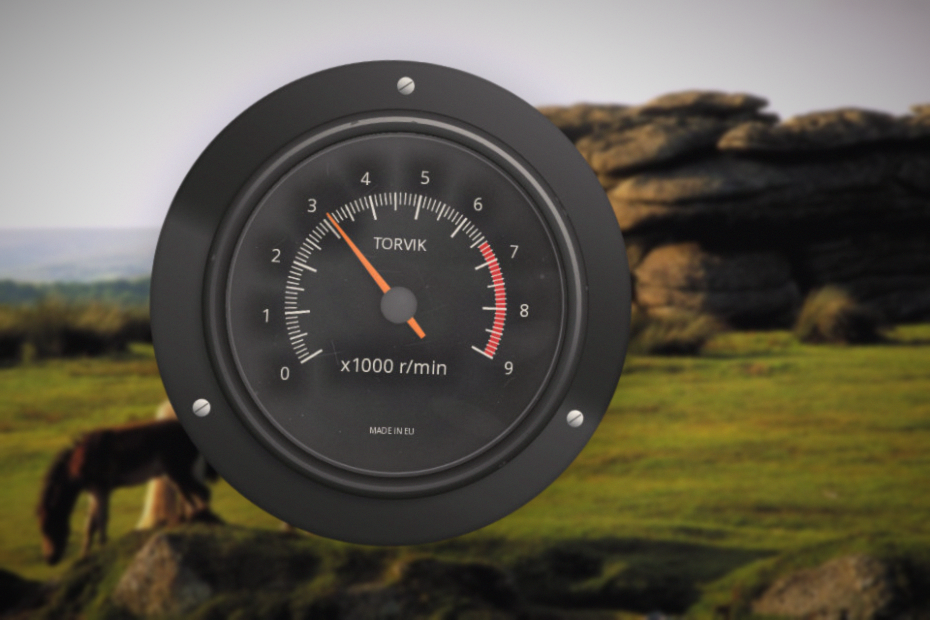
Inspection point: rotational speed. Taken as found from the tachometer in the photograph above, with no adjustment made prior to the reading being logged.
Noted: 3100 rpm
